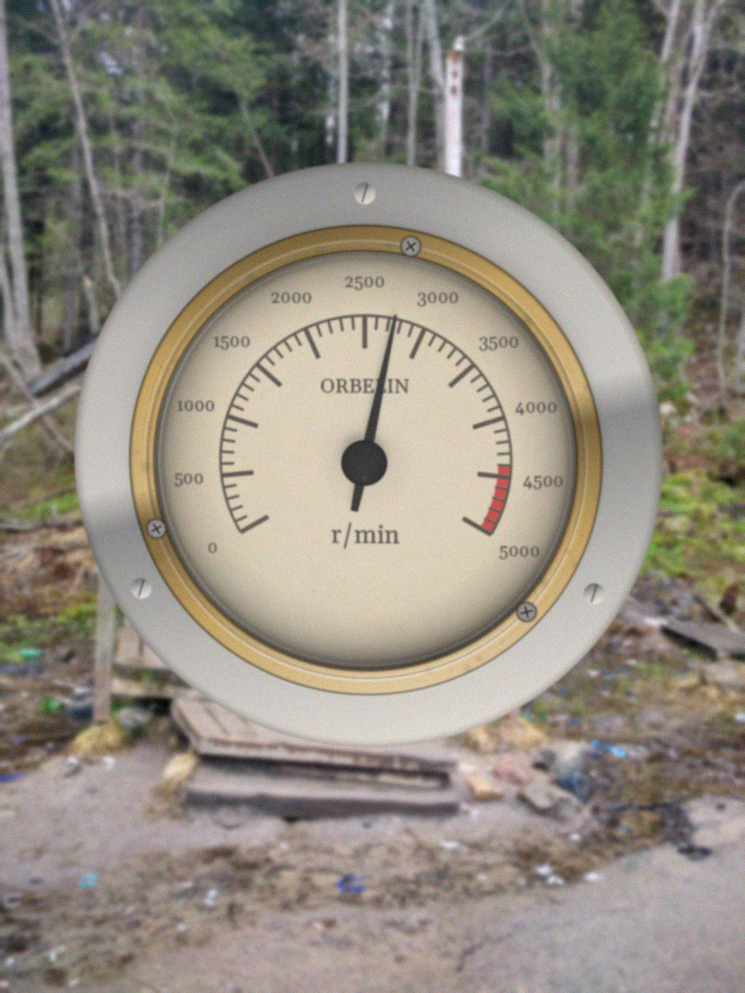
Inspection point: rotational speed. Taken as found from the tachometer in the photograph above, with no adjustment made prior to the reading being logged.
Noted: 2750 rpm
